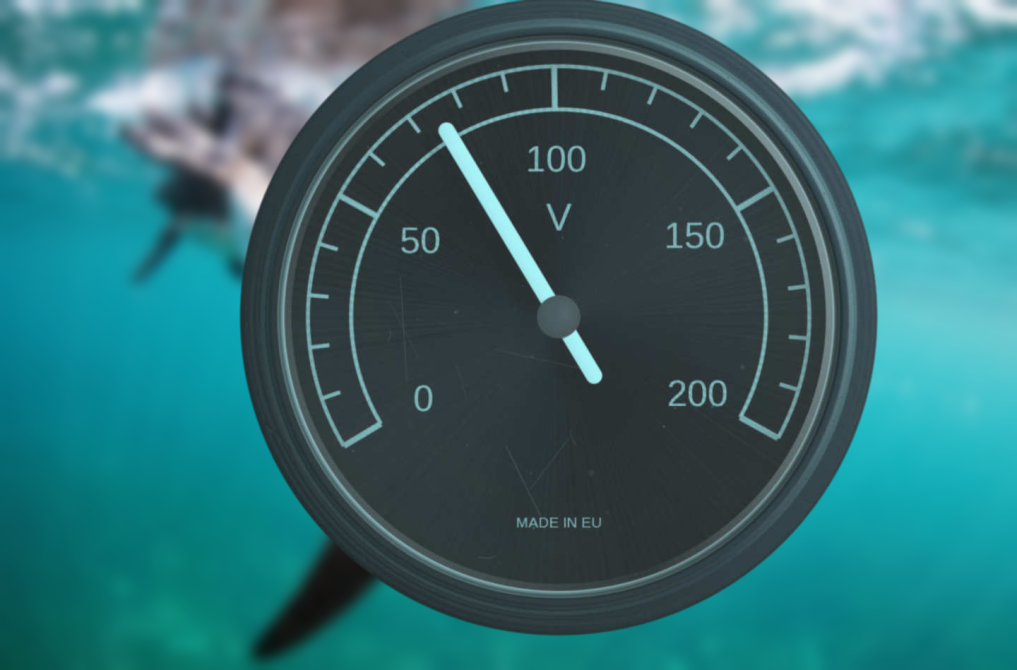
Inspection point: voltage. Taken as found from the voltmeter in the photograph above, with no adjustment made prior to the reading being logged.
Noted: 75 V
